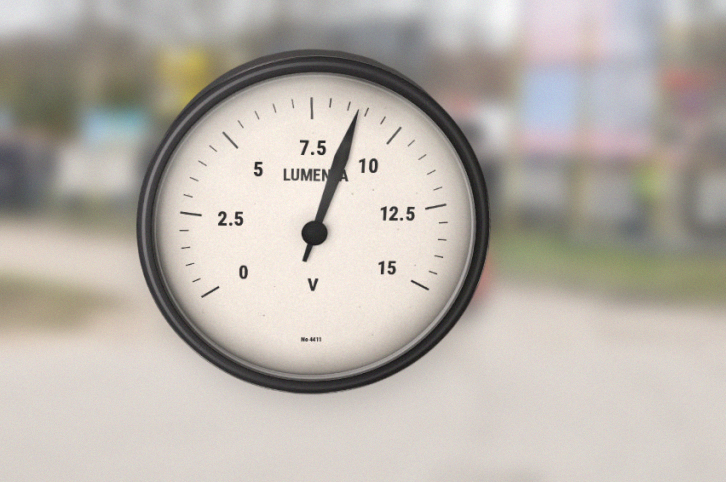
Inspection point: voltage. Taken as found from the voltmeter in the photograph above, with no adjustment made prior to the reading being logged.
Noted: 8.75 V
